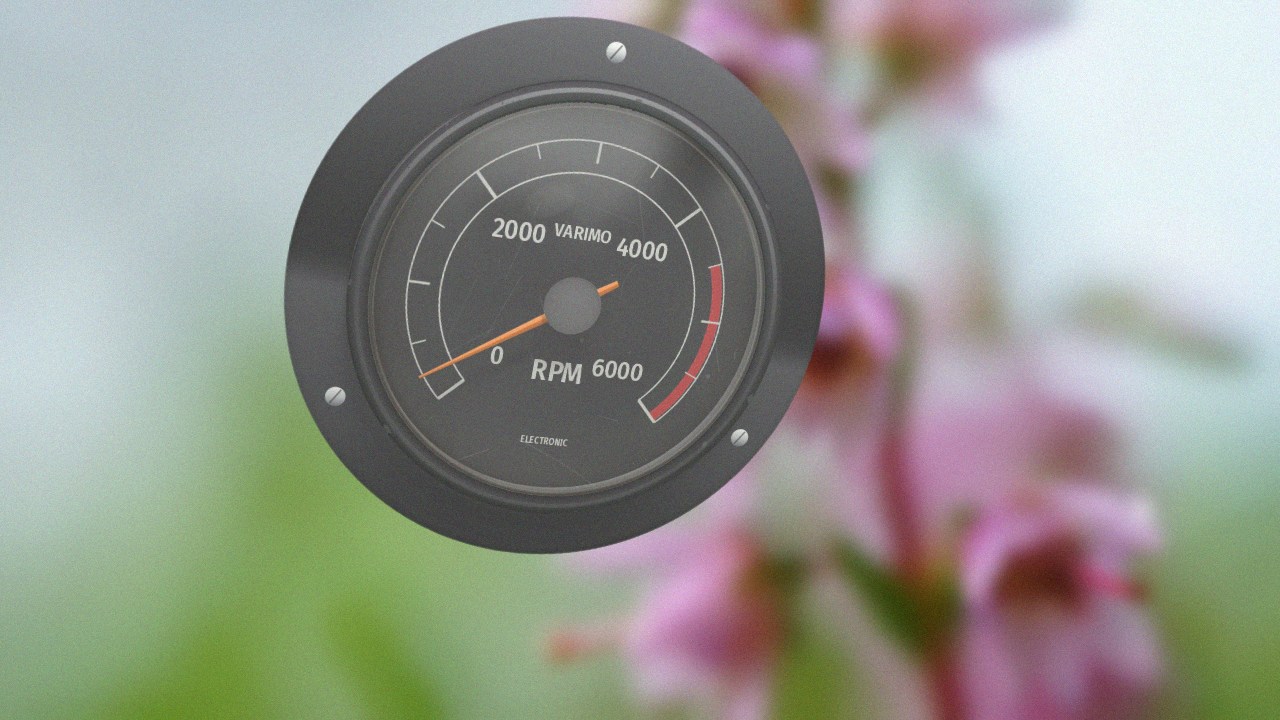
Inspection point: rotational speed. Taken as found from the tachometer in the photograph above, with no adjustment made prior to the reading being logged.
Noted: 250 rpm
